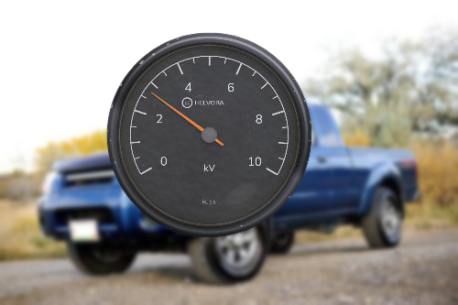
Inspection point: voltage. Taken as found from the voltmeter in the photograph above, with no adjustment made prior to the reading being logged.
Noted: 2.75 kV
